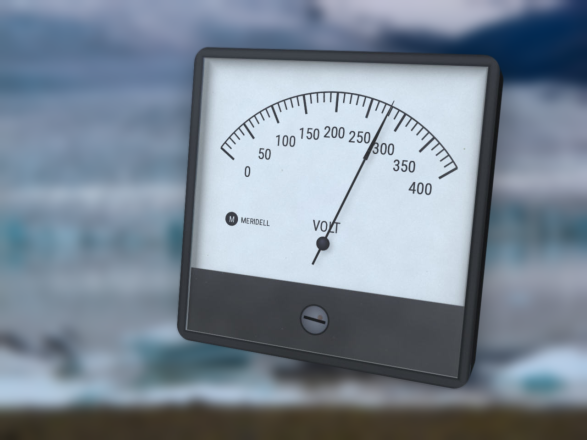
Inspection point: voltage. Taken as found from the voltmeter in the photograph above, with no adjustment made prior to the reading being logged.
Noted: 280 V
